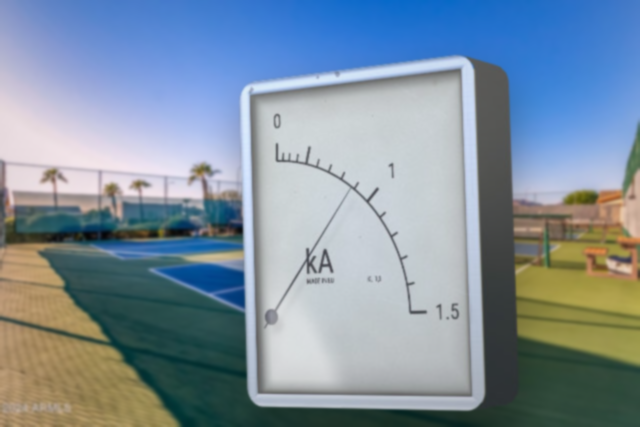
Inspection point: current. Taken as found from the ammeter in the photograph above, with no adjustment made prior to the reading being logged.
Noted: 0.9 kA
